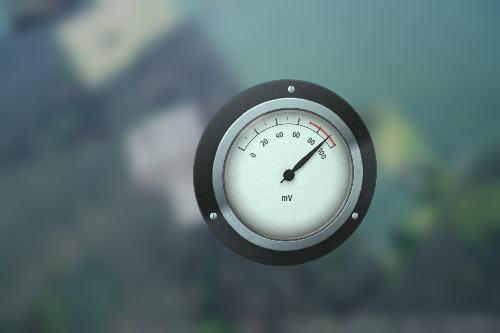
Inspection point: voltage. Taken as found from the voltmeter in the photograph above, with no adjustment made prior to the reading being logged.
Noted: 90 mV
